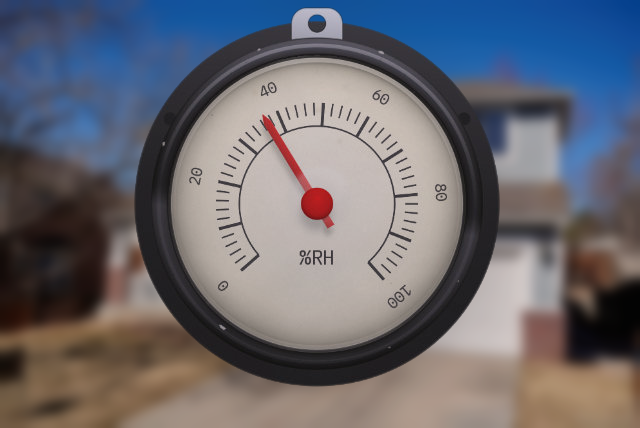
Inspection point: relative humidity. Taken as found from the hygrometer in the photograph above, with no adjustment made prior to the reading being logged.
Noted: 37 %
